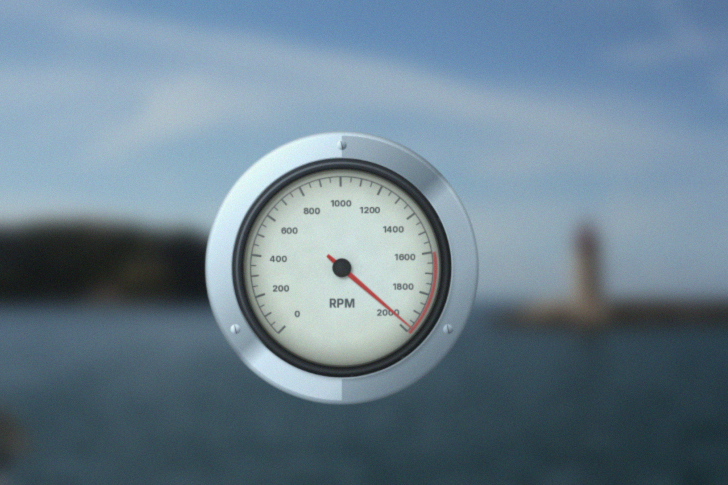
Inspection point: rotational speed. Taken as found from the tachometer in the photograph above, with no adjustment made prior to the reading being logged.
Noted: 1975 rpm
